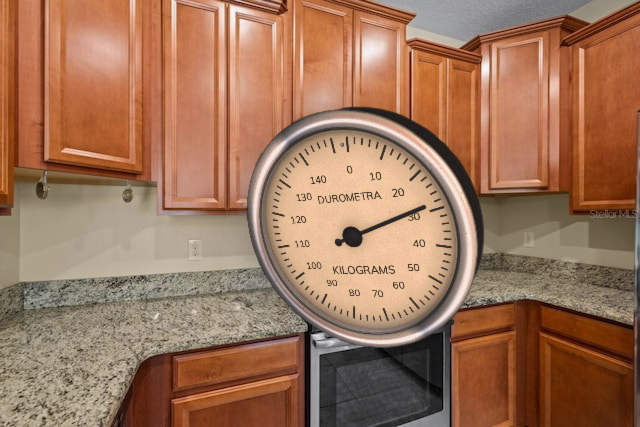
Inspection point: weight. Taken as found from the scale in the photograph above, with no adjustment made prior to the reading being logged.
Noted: 28 kg
